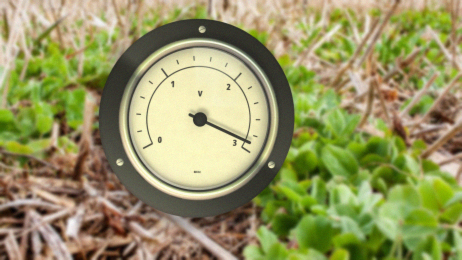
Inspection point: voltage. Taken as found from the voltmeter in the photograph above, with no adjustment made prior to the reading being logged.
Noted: 2.9 V
